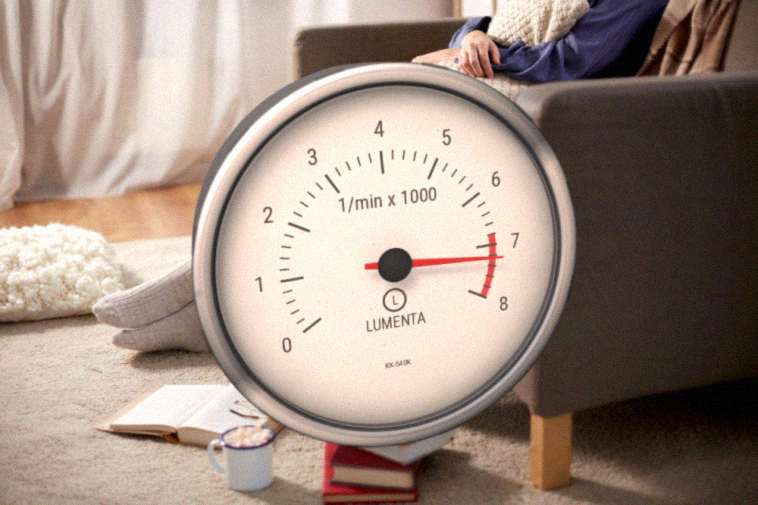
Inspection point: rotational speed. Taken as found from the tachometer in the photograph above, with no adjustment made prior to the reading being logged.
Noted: 7200 rpm
